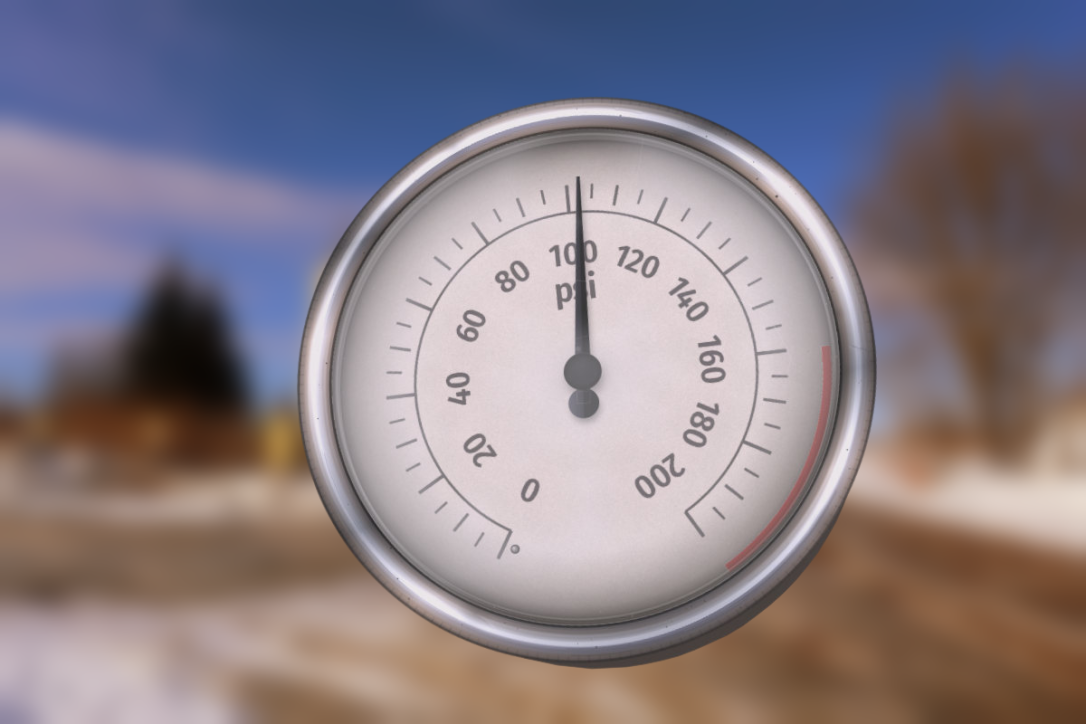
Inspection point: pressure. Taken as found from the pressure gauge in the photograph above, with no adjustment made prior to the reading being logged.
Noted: 102.5 psi
